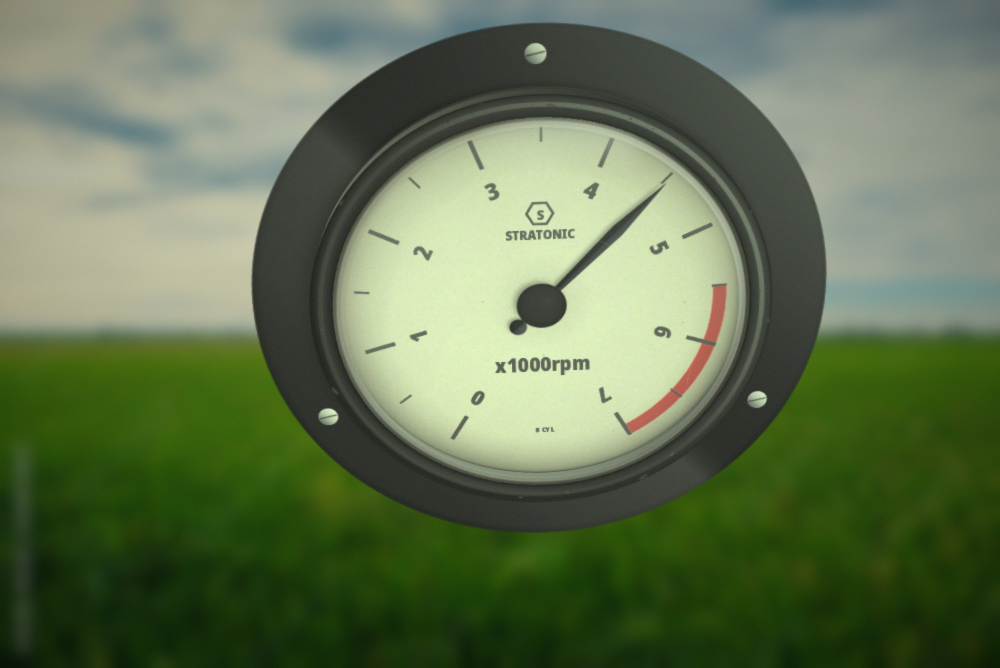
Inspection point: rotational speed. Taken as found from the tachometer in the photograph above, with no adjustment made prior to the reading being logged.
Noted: 4500 rpm
